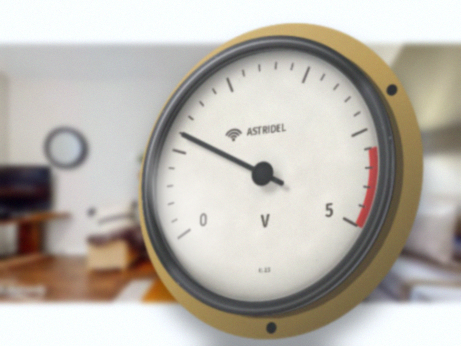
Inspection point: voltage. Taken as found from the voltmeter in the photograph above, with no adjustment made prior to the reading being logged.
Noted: 1.2 V
